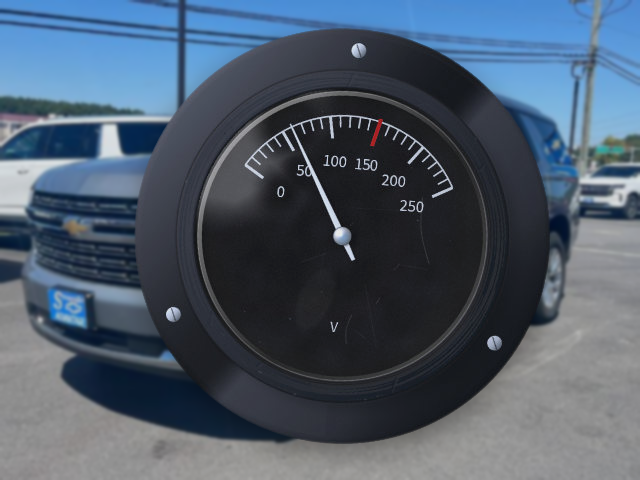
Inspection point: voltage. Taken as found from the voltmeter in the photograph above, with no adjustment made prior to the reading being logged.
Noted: 60 V
